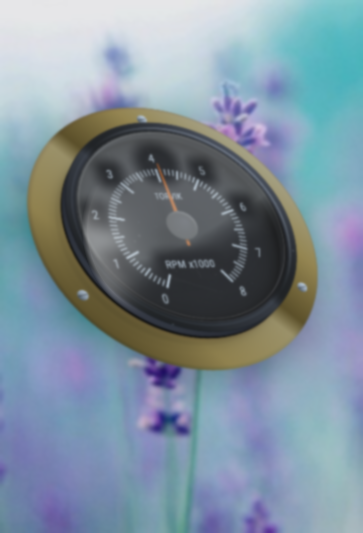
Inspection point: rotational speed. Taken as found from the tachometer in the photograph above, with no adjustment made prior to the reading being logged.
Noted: 4000 rpm
